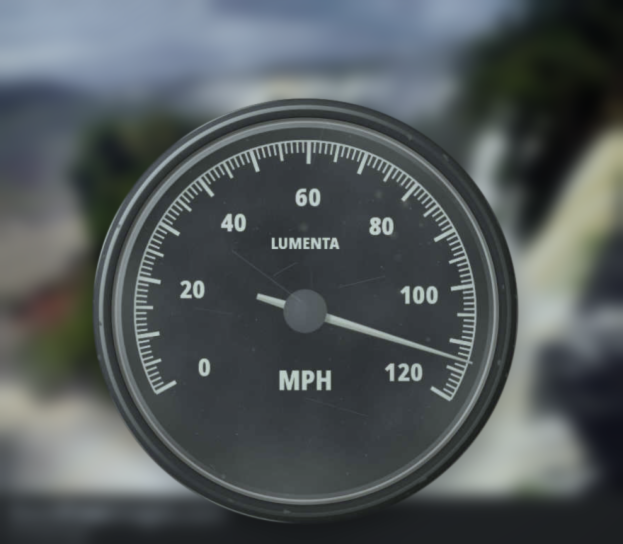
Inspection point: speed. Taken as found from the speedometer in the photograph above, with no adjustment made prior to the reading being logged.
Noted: 113 mph
